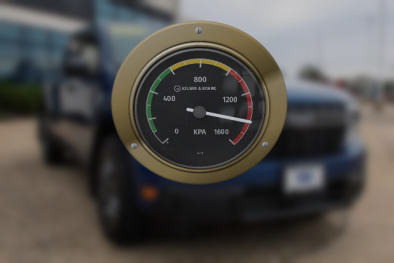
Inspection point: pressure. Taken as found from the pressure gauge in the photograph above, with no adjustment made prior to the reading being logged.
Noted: 1400 kPa
